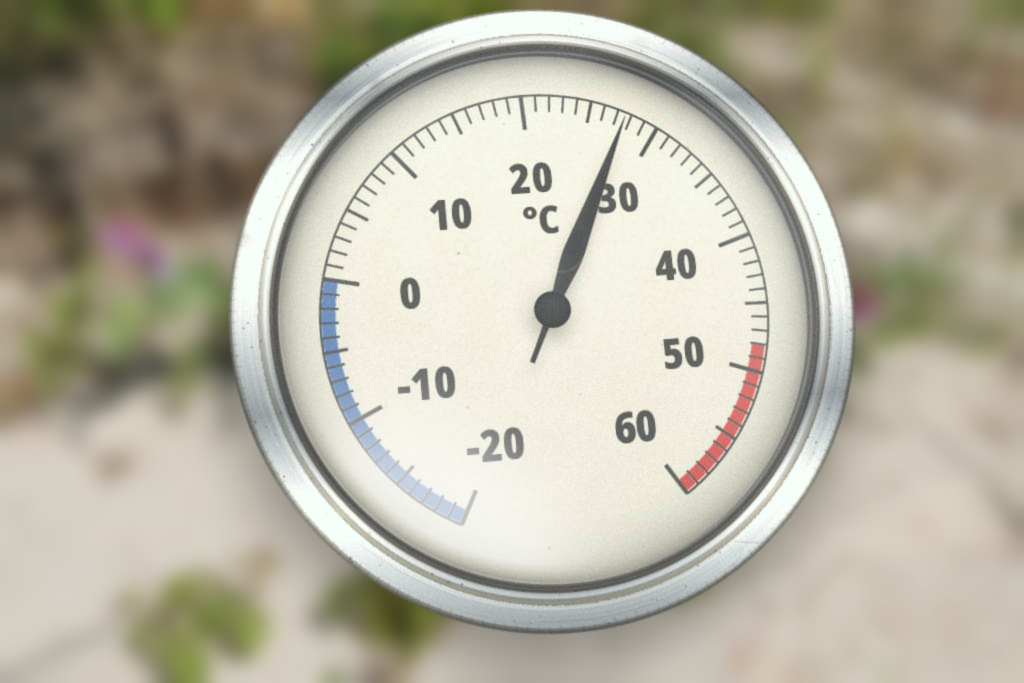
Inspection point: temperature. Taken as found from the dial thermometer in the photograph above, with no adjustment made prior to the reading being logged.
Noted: 27.5 °C
